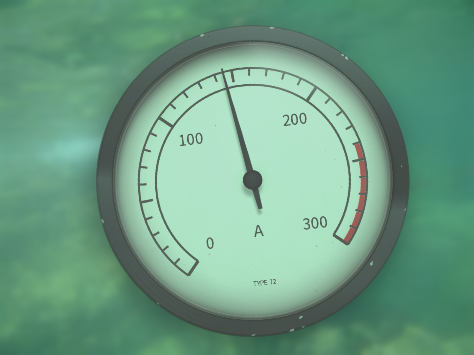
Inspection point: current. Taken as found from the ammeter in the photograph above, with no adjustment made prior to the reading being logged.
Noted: 145 A
